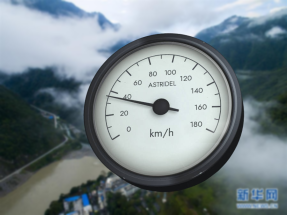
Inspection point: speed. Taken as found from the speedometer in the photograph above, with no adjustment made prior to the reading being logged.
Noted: 35 km/h
